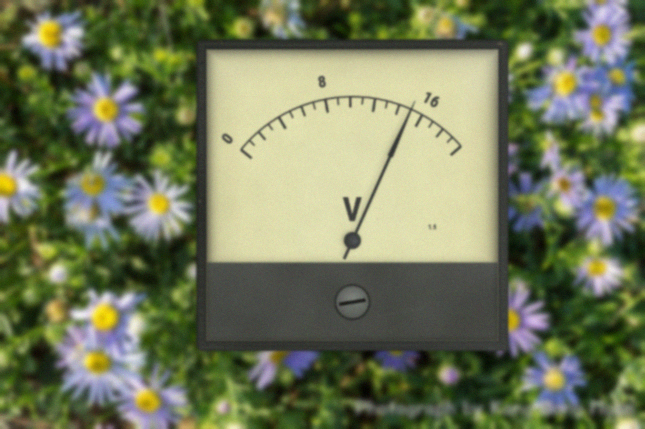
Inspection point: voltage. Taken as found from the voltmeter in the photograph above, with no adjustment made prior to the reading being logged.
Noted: 15 V
